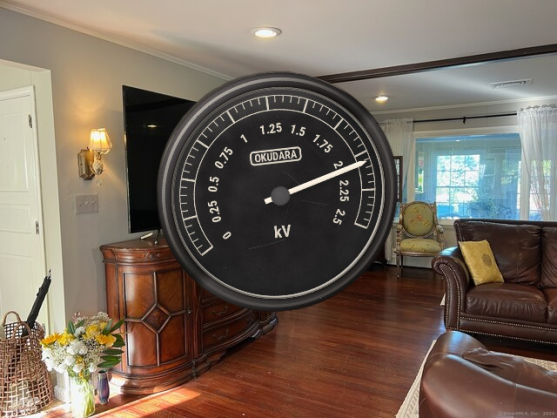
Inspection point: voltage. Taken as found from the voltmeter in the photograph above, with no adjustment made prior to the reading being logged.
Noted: 2.05 kV
